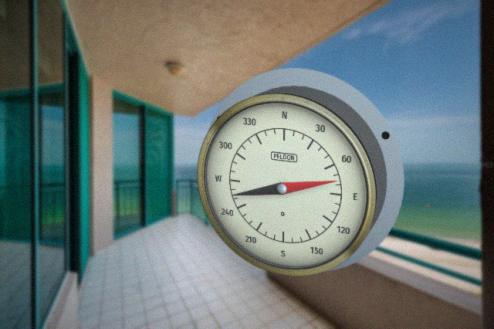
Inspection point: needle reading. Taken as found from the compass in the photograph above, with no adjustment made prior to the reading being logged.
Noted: 75 °
